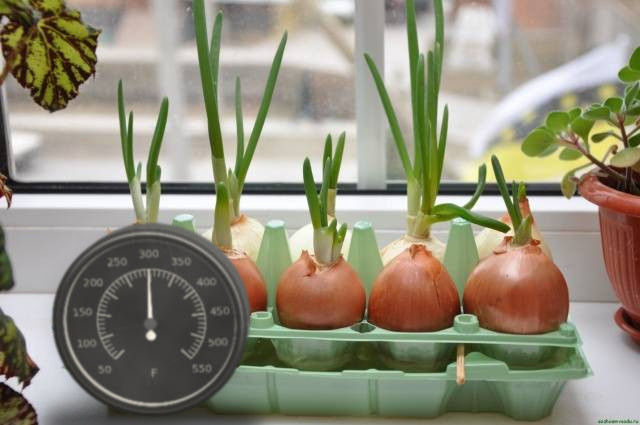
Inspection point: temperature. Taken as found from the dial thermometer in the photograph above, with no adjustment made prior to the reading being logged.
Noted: 300 °F
